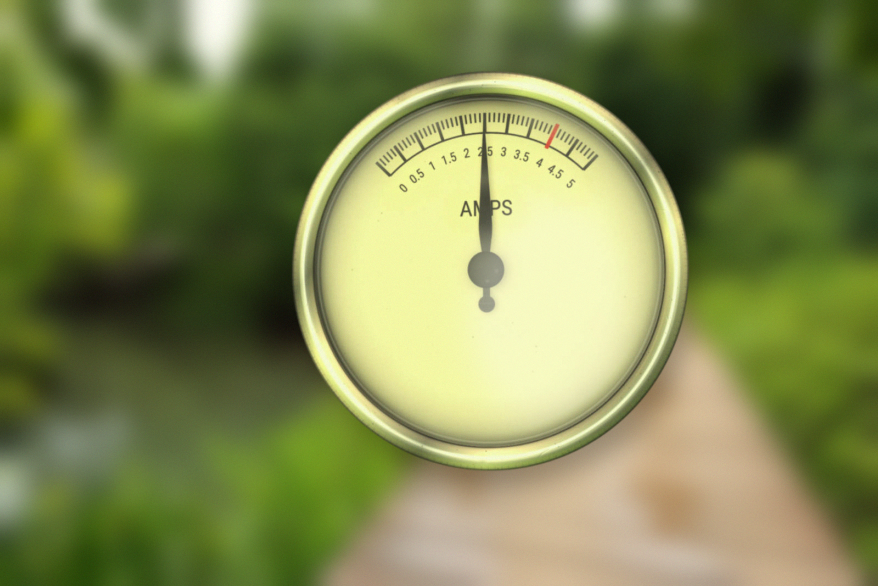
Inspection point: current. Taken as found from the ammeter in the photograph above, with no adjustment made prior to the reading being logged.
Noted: 2.5 A
